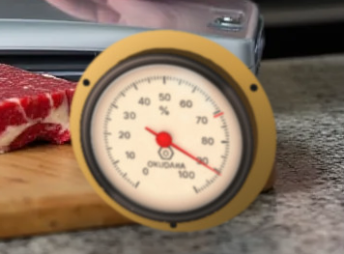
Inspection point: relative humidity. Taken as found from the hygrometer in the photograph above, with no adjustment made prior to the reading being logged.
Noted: 90 %
